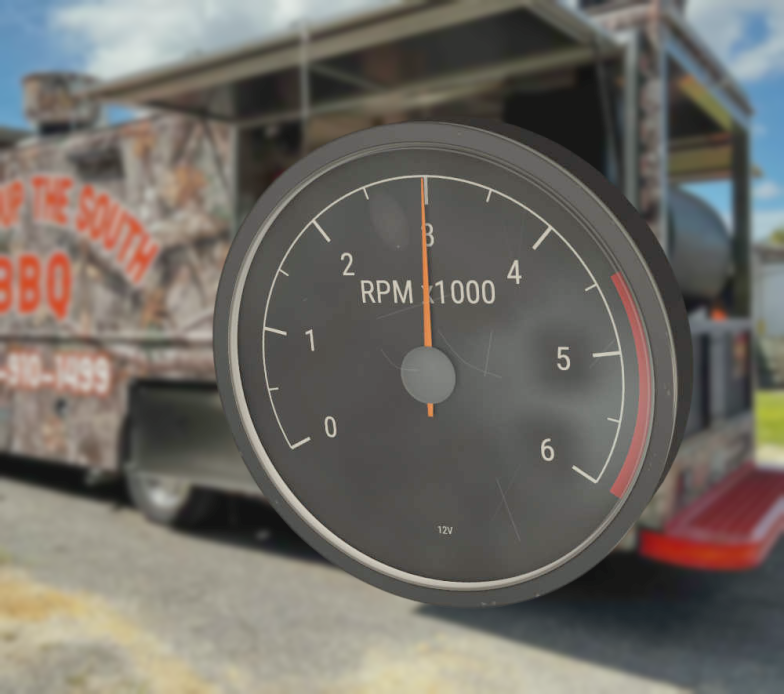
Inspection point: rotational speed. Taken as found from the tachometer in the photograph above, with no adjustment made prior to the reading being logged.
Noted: 3000 rpm
